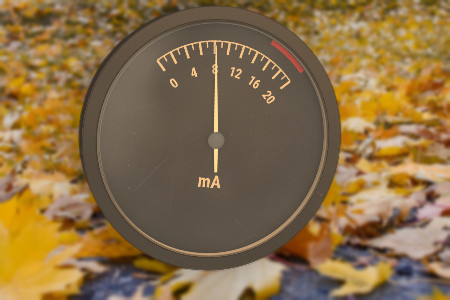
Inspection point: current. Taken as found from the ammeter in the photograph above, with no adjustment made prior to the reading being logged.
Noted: 8 mA
